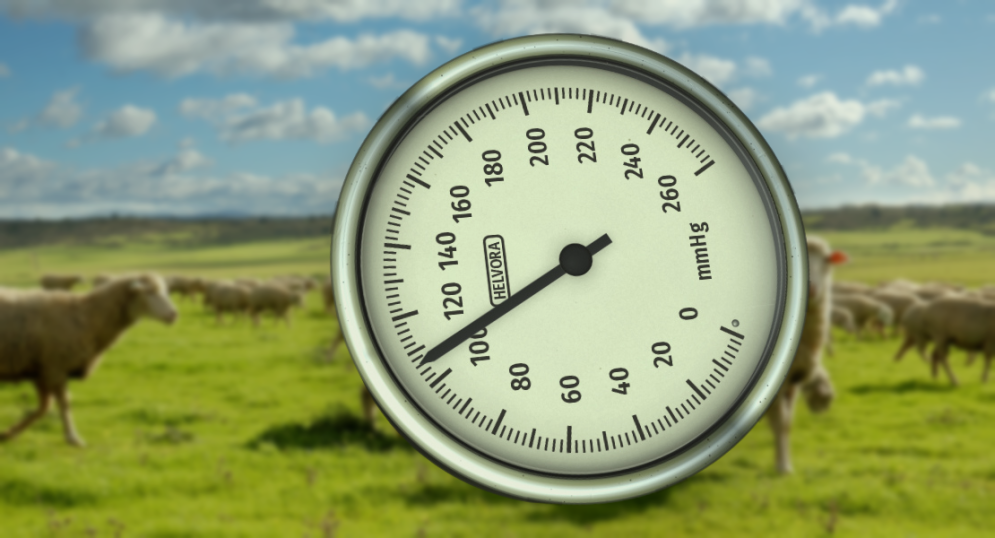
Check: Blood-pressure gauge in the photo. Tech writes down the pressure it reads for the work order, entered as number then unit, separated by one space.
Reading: 106 mmHg
